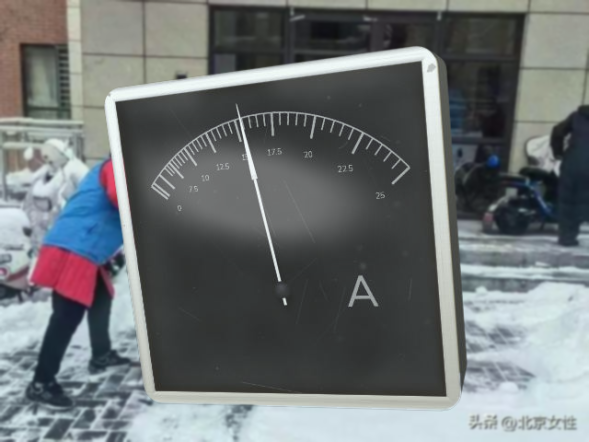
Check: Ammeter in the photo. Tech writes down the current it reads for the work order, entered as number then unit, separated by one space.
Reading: 15.5 A
